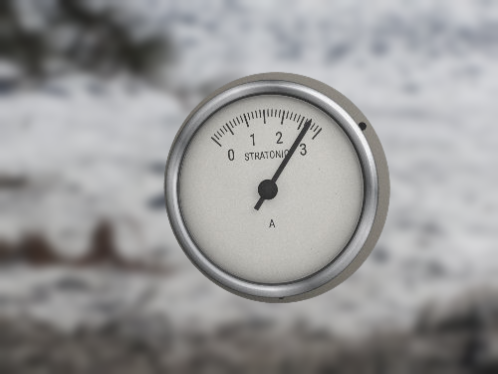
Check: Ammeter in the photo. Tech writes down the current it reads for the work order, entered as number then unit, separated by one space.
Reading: 2.7 A
